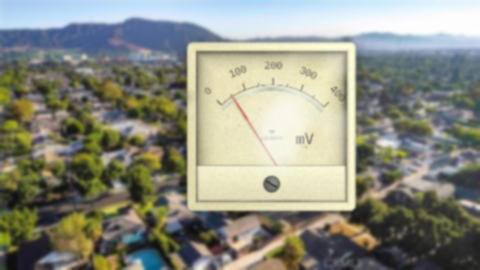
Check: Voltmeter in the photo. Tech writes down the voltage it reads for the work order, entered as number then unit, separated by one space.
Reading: 50 mV
